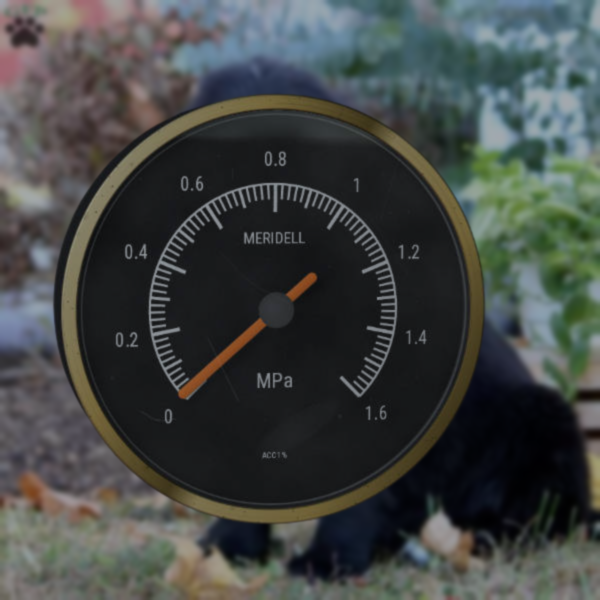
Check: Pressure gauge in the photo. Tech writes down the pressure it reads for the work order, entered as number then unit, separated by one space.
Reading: 0.02 MPa
